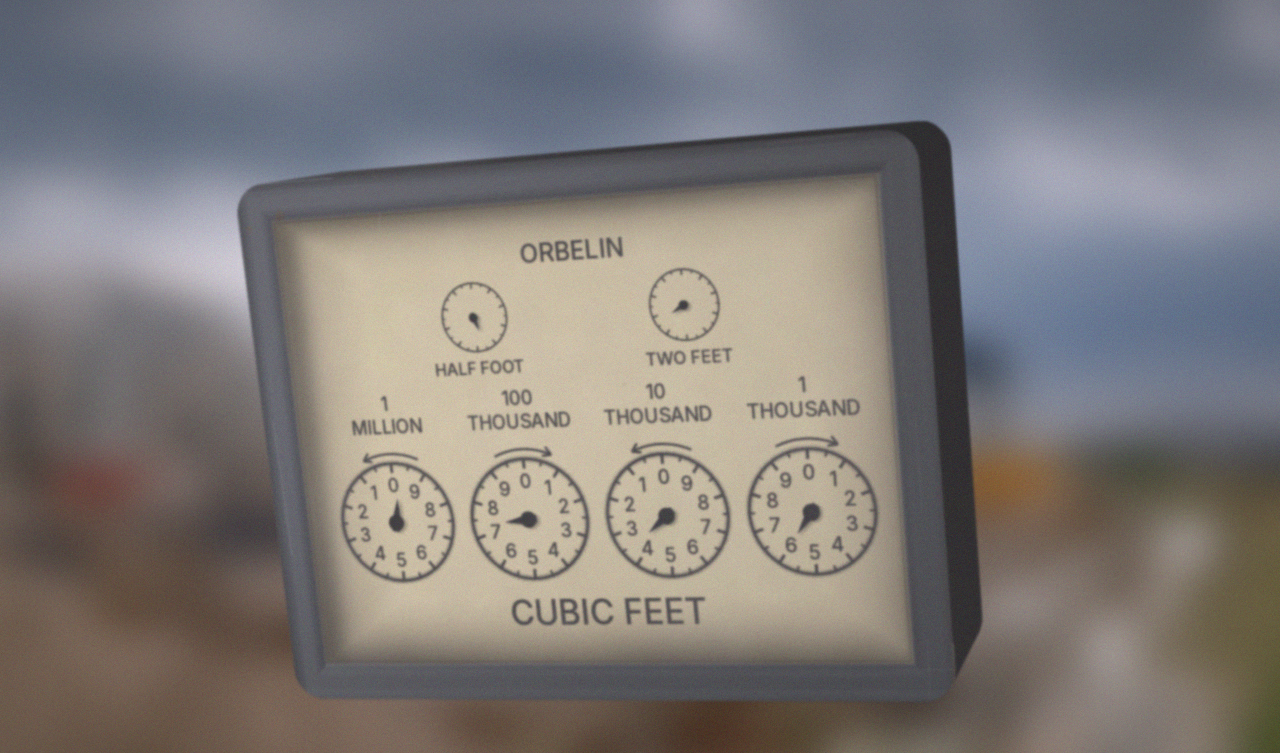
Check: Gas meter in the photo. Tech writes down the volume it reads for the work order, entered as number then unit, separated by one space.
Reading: 973600 ft³
